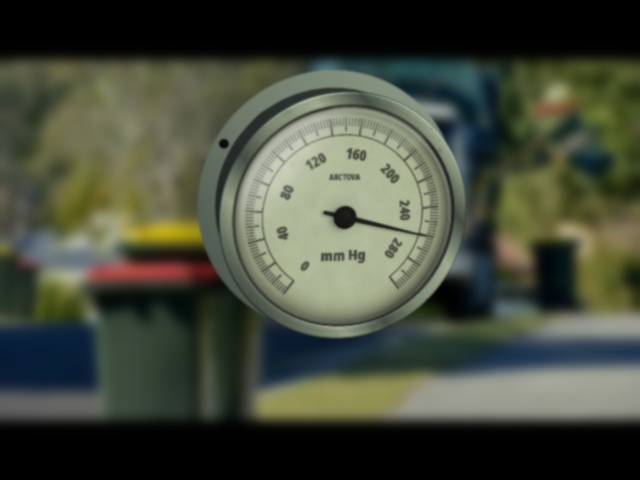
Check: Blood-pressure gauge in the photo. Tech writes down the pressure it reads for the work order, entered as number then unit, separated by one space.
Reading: 260 mmHg
